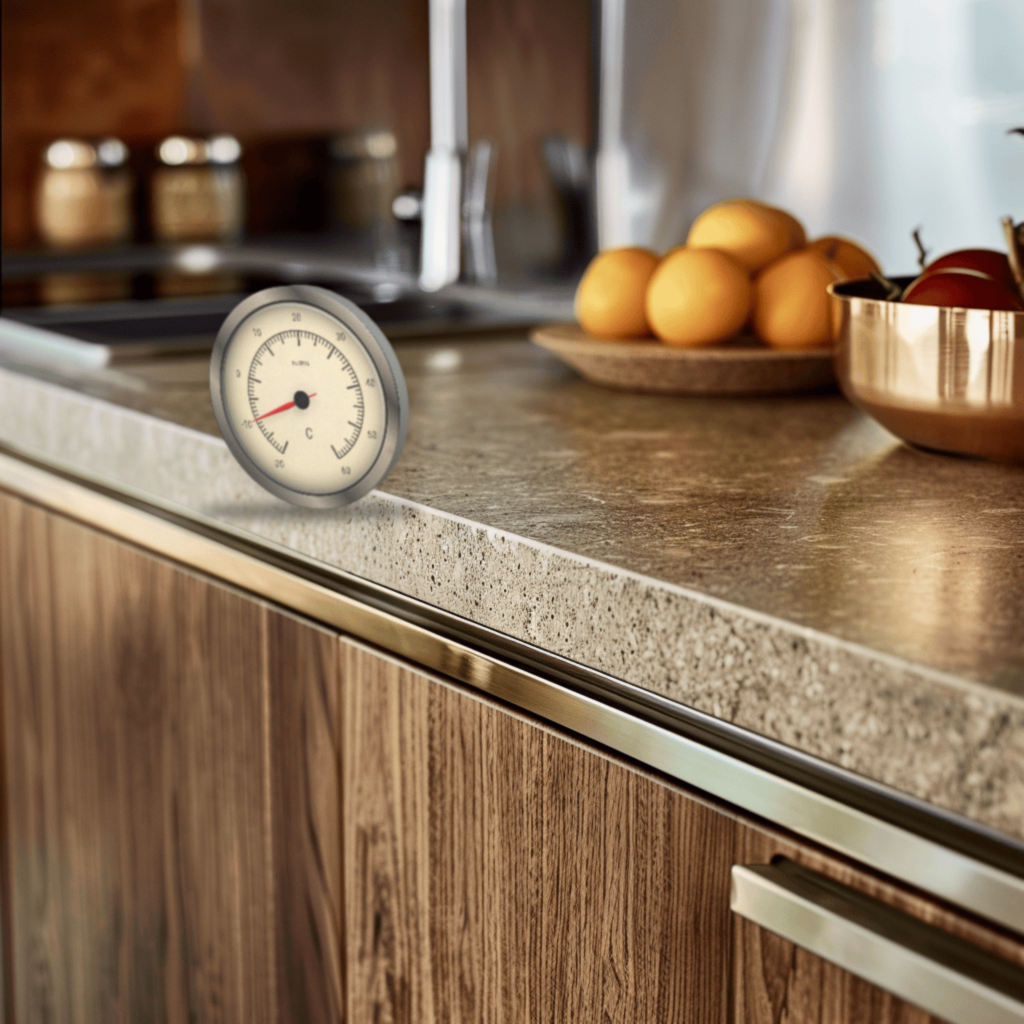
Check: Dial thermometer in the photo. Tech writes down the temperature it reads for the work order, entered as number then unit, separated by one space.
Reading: -10 °C
